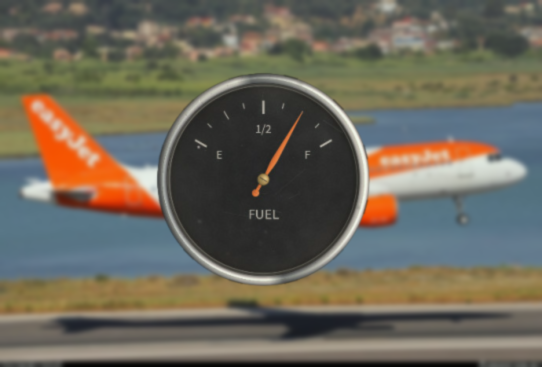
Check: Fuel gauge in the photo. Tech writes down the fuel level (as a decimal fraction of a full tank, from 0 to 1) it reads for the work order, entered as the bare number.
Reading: 0.75
